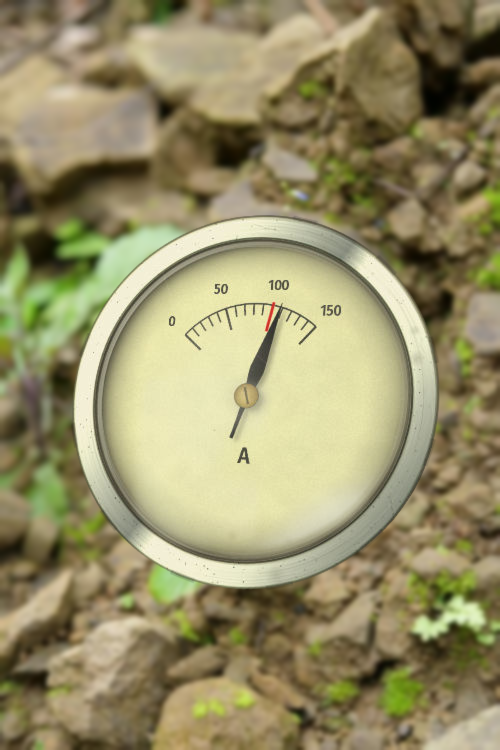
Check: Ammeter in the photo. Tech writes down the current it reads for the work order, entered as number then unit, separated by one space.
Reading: 110 A
